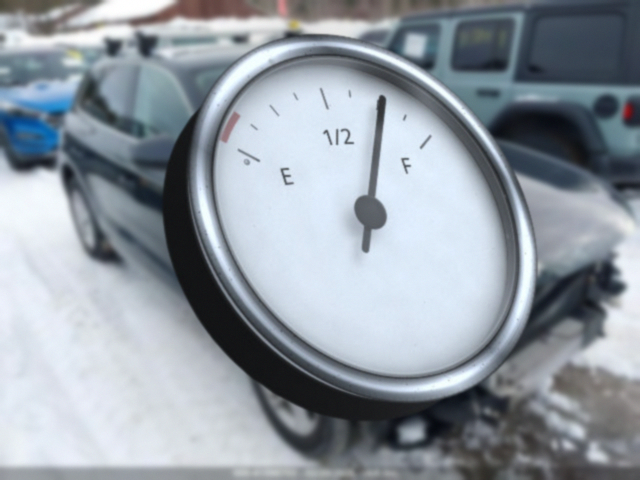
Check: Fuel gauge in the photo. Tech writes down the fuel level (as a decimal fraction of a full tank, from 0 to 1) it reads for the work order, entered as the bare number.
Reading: 0.75
